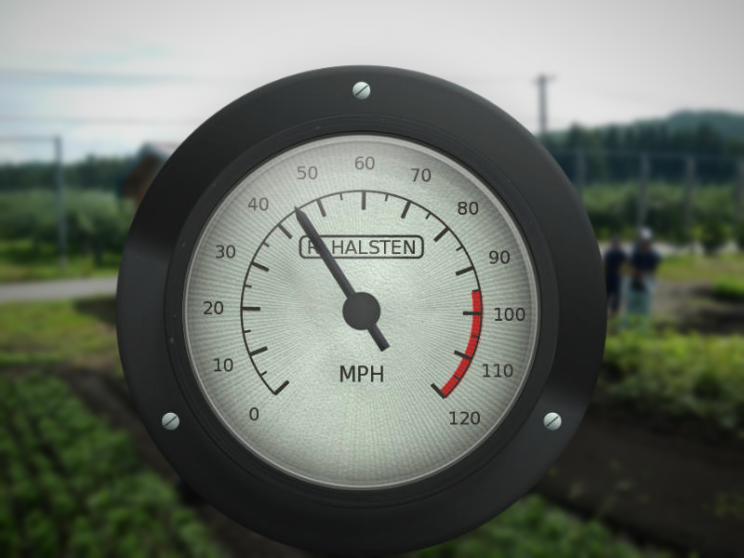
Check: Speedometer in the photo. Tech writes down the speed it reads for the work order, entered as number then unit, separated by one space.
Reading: 45 mph
